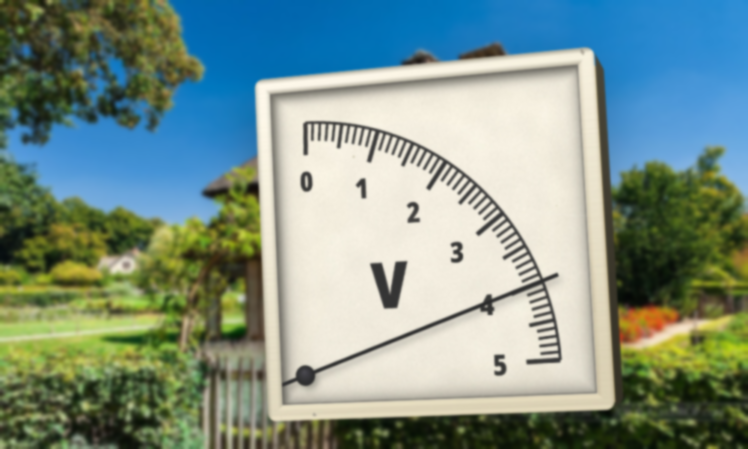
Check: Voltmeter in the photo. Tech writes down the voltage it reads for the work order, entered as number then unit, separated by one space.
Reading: 4 V
